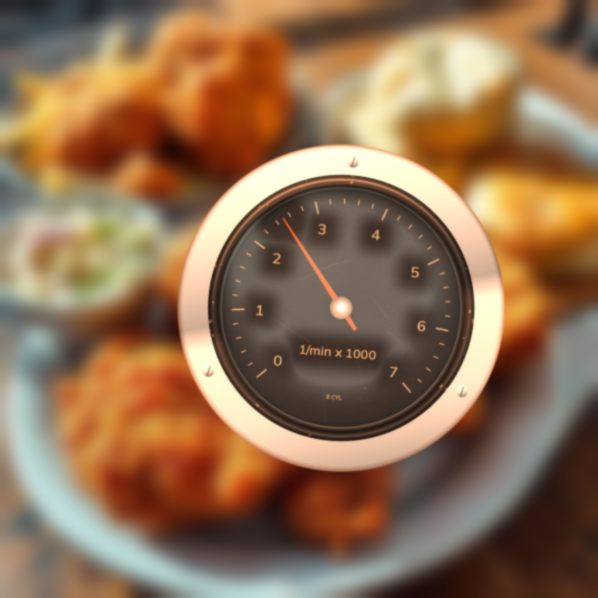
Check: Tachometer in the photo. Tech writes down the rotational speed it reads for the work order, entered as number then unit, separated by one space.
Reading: 2500 rpm
